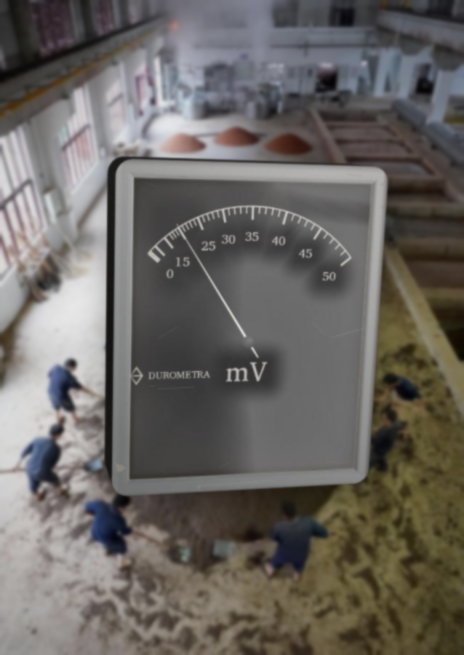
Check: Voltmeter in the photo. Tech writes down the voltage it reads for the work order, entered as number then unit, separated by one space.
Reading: 20 mV
